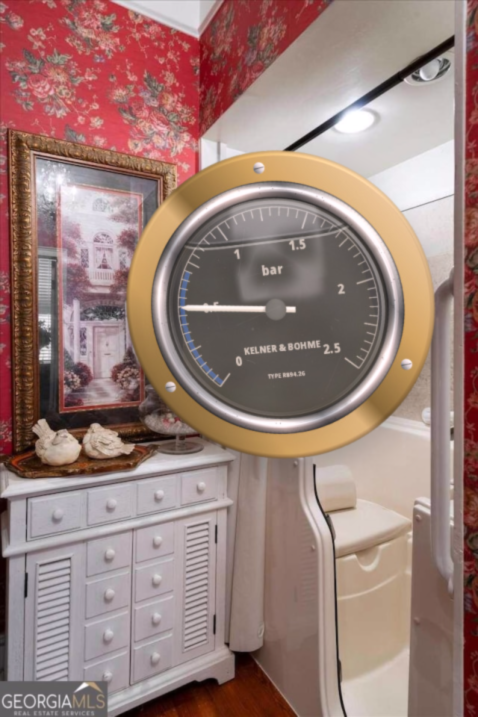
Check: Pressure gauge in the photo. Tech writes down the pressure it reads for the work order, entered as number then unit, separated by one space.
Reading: 0.5 bar
